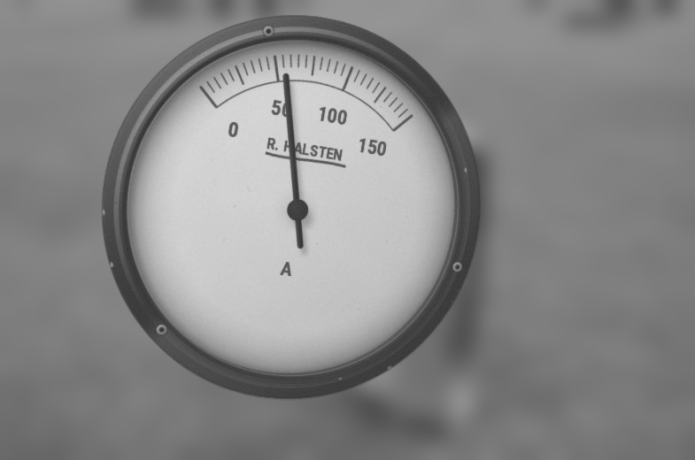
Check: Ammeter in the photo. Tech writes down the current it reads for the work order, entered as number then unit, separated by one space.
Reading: 55 A
